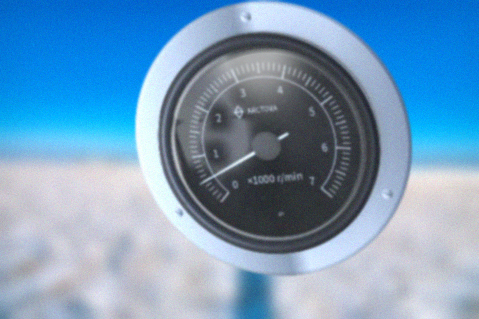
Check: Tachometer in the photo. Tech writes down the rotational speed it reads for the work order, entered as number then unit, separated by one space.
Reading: 500 rpm
